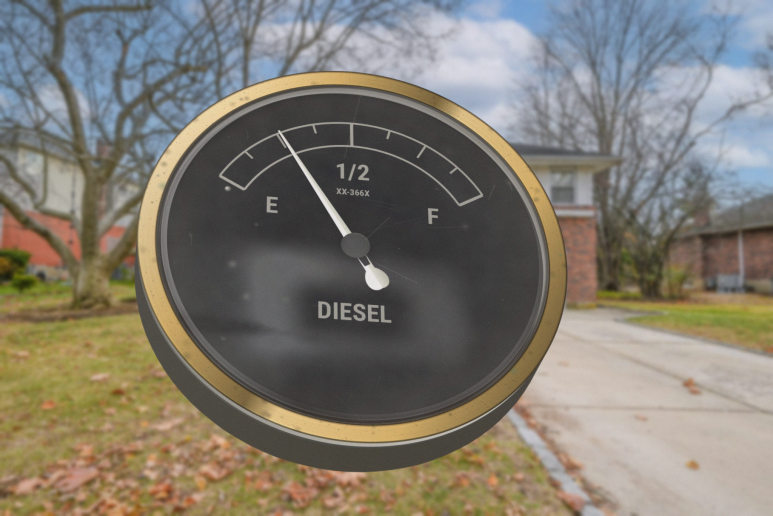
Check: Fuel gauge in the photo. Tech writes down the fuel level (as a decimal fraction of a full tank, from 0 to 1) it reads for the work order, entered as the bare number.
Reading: 0.25
